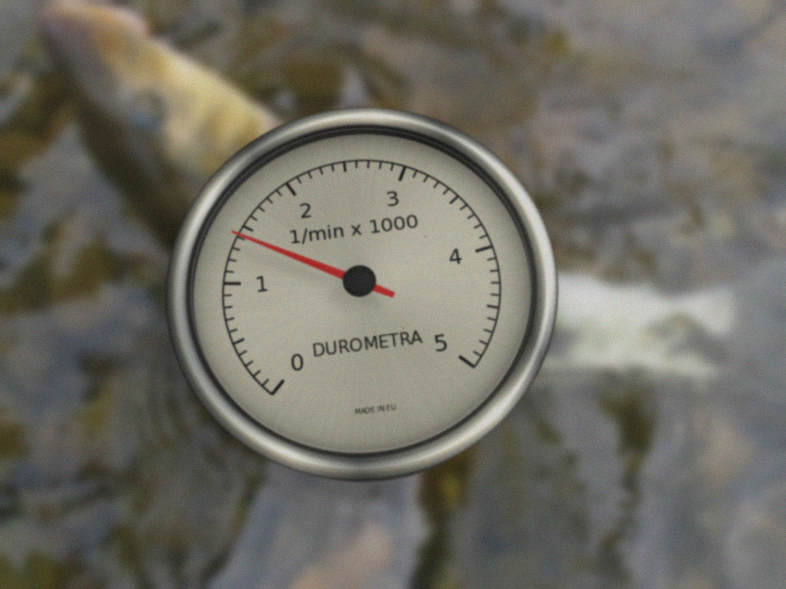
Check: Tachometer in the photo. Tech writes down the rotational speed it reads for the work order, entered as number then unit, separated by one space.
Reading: 1400 rpm
